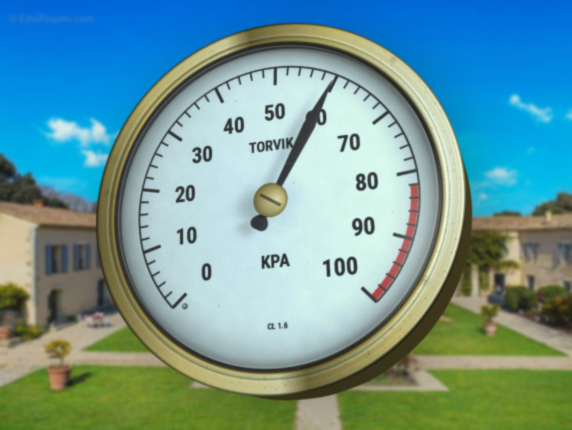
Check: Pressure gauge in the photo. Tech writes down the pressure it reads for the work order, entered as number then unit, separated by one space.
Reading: 60 kPa
